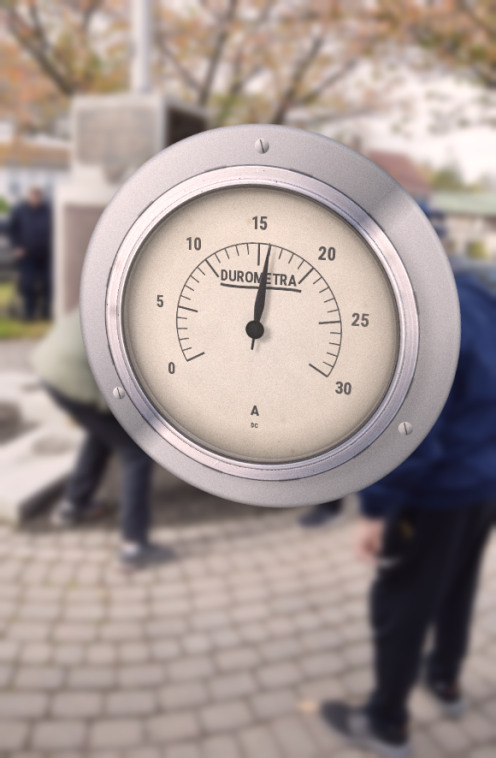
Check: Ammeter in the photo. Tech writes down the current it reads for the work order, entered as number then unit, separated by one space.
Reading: 16 A
